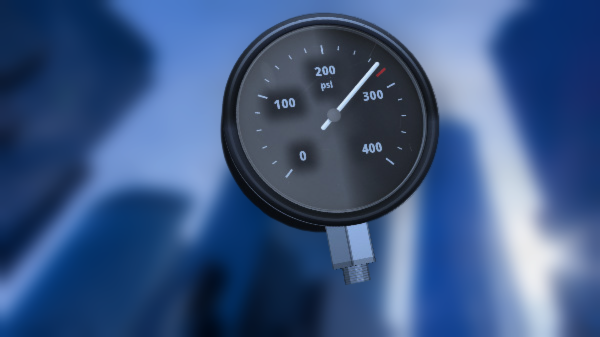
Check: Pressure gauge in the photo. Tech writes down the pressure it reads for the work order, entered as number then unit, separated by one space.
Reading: 270 psi
